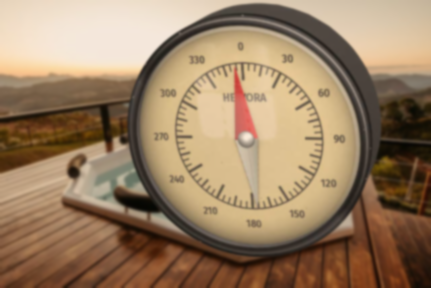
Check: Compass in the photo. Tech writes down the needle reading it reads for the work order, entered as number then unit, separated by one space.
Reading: 355 °
